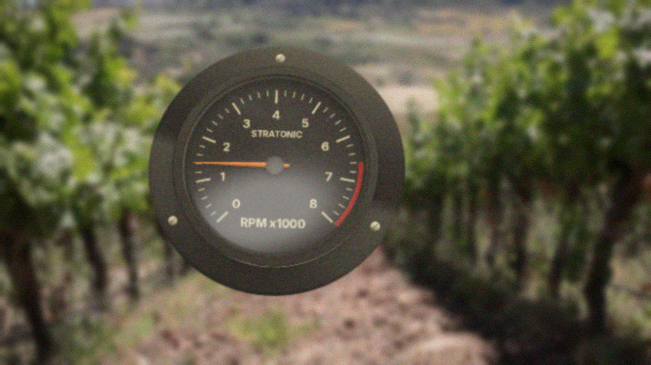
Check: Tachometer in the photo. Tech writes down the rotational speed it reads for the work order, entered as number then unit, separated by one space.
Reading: 1400 rpm
